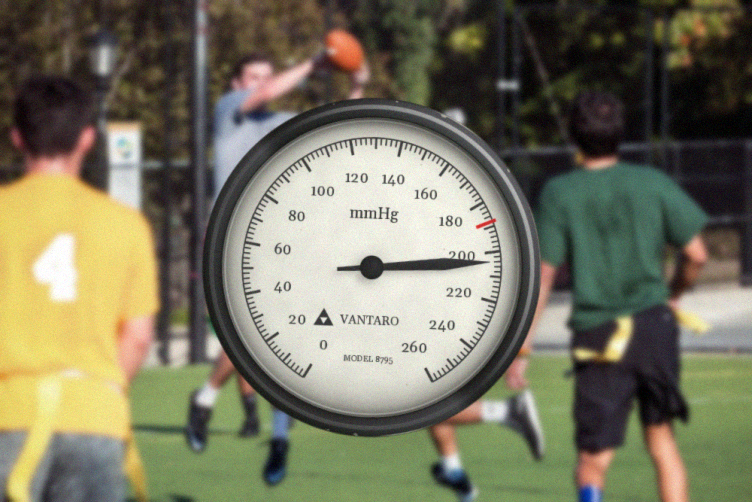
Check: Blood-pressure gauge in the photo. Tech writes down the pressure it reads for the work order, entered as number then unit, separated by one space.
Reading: 204 mmHg
